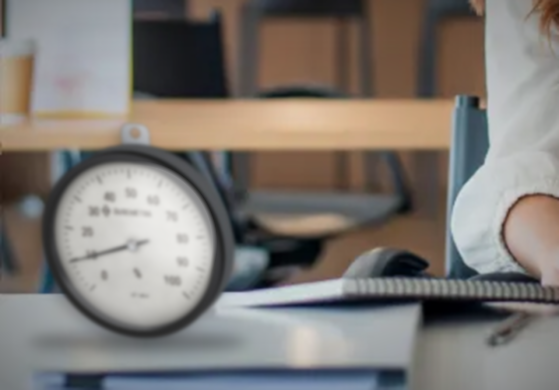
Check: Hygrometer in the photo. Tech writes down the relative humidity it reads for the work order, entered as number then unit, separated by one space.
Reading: 10 %
